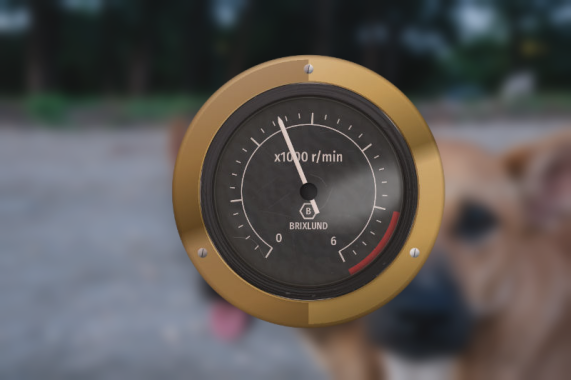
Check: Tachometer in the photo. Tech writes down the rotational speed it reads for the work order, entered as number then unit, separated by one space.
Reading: 2500 rpm
